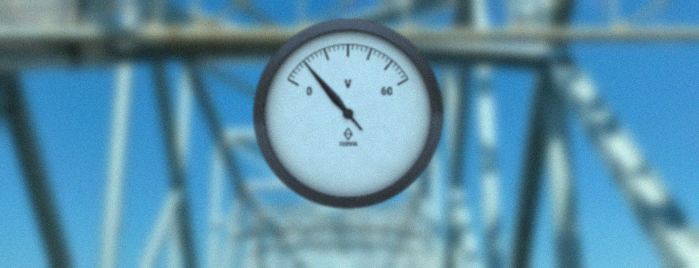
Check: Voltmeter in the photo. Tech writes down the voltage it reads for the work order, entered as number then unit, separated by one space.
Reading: 10 V
